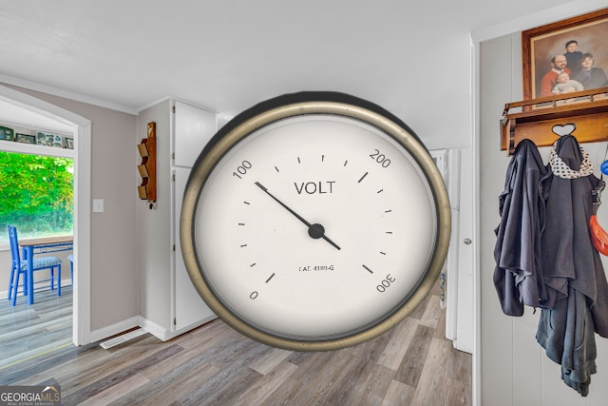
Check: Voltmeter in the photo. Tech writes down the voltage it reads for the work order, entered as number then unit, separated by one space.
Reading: 100 V
